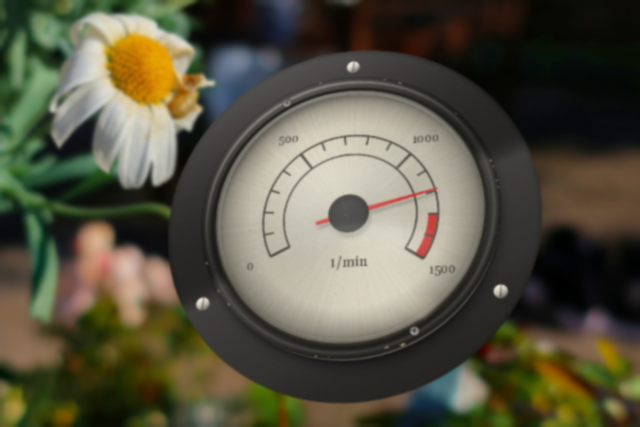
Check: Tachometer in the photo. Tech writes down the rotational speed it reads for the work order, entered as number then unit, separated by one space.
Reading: 1200 rpm
